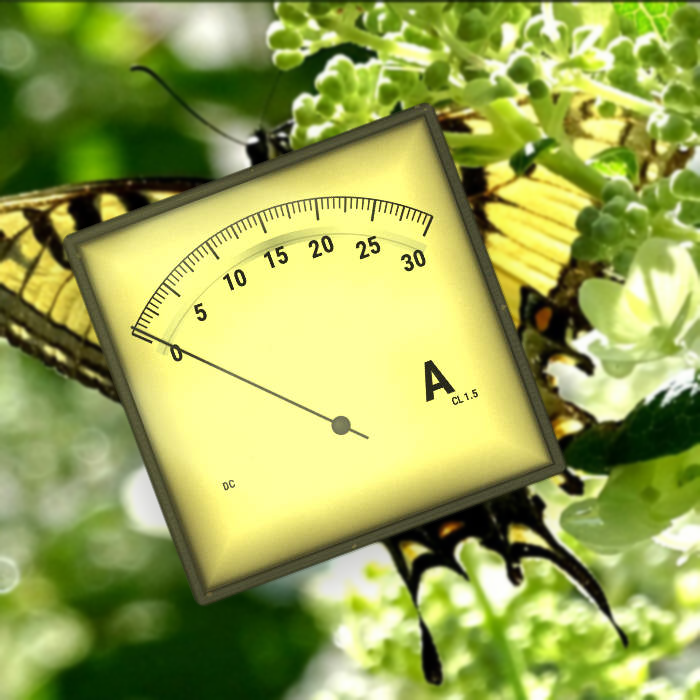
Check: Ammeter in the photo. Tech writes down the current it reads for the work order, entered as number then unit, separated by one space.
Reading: 0.5 A
